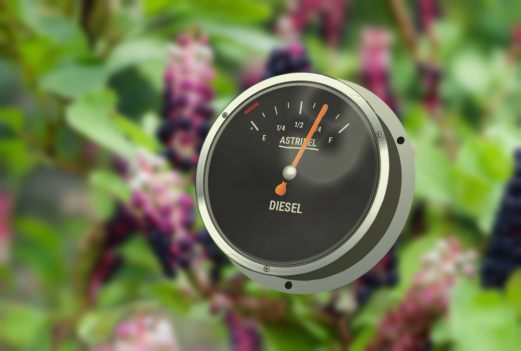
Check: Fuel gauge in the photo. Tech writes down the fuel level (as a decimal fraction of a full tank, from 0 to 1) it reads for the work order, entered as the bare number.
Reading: 0.75
